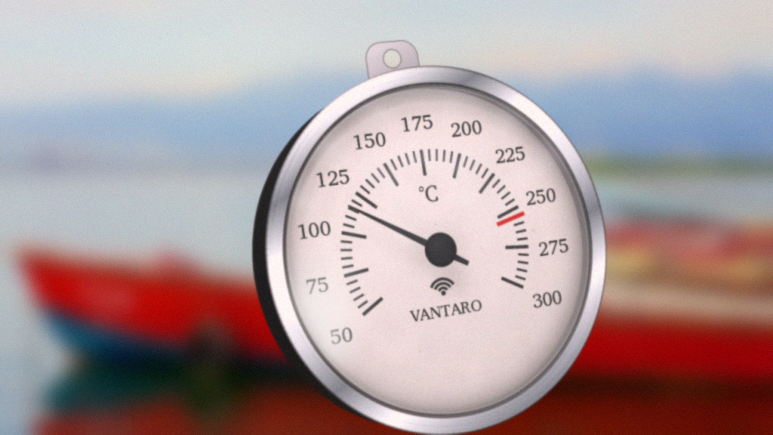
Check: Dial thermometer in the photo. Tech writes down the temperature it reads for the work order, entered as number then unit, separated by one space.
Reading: 115 °C
